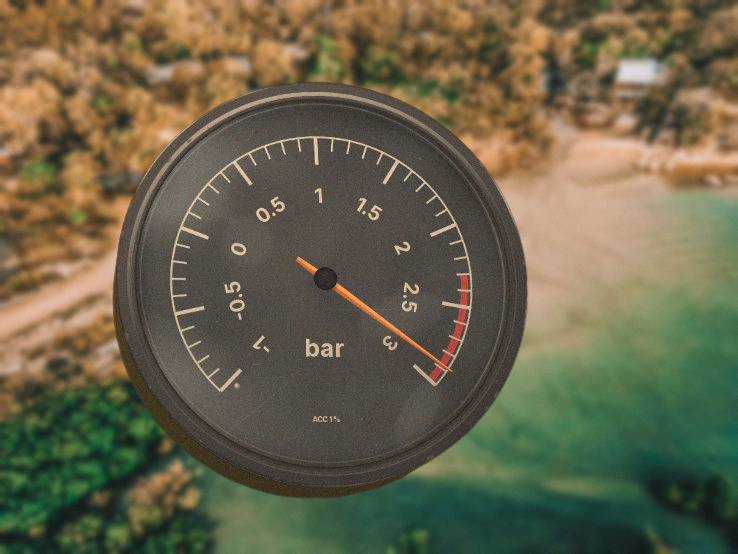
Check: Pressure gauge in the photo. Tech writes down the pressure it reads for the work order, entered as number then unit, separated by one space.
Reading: 2.9 bar
